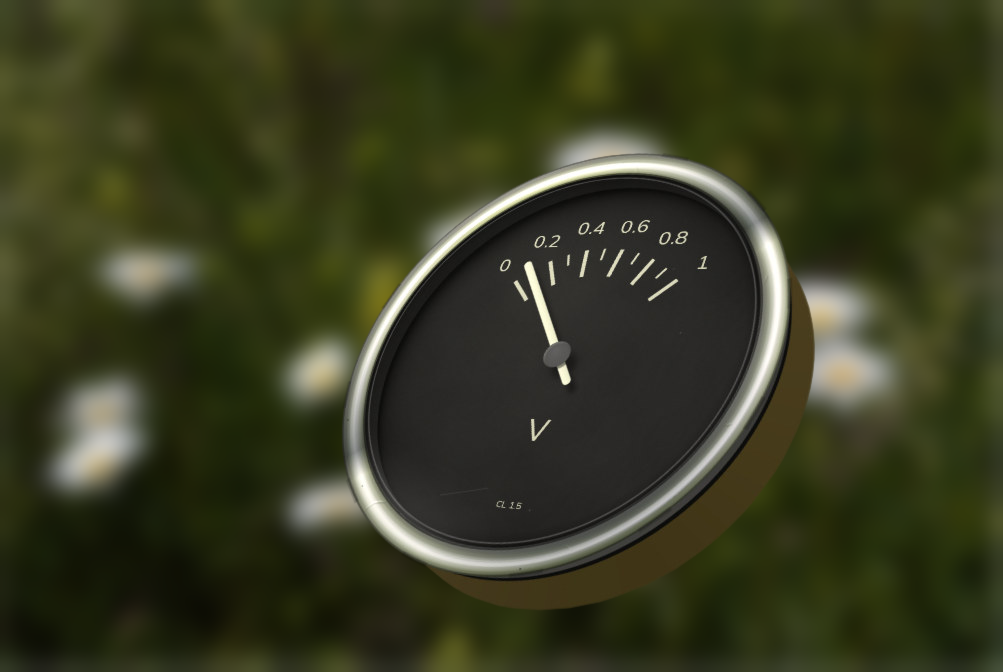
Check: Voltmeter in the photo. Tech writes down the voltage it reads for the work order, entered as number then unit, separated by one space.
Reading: 0.1 V
